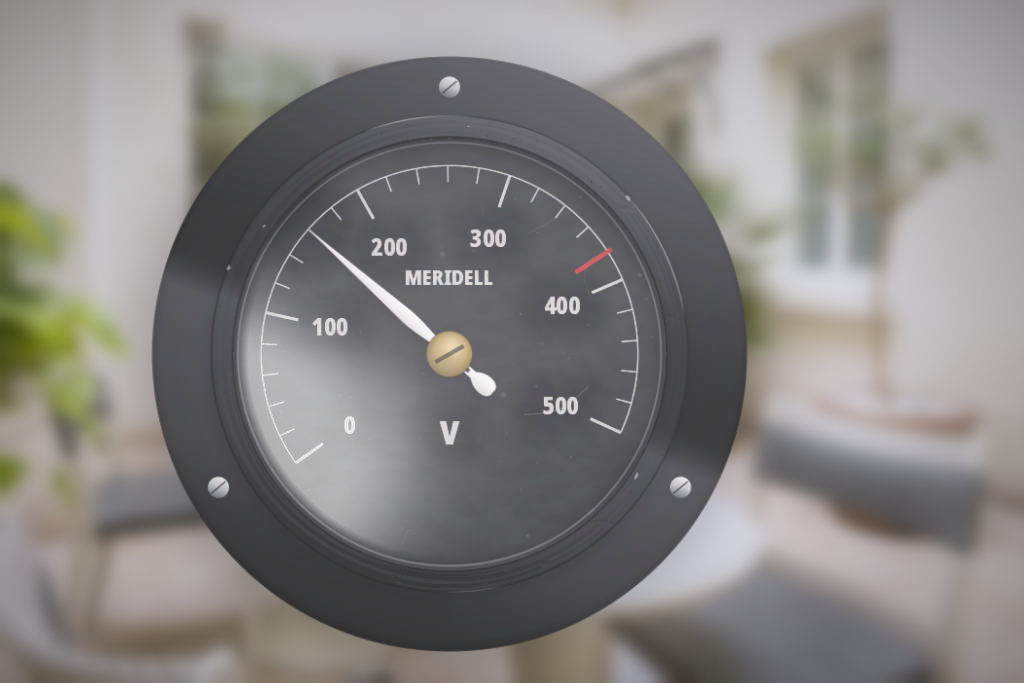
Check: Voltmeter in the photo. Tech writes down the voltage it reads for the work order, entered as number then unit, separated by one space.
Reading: 160 V
